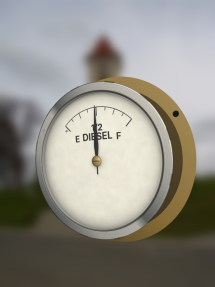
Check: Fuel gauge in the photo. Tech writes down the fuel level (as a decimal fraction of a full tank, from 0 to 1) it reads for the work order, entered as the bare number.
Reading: 0.5
